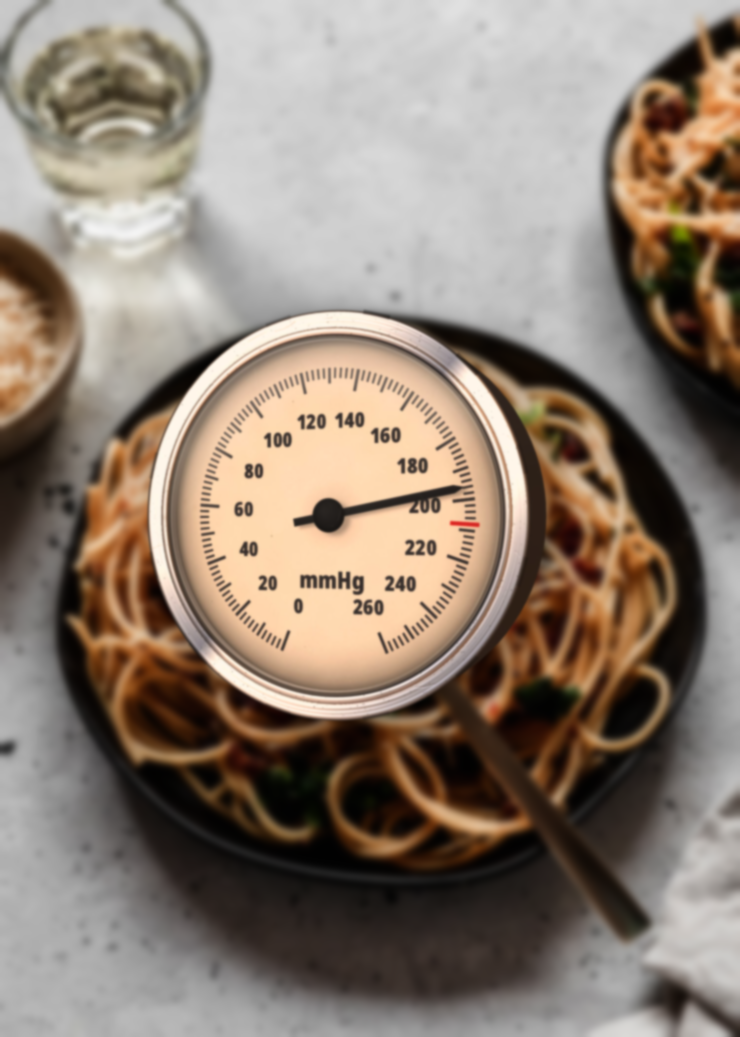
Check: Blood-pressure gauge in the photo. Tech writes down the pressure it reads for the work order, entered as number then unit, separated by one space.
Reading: 196 mmHg
